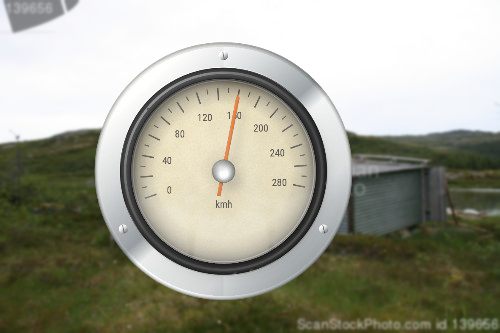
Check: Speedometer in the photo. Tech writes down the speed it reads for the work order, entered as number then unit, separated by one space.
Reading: 160 km/h
